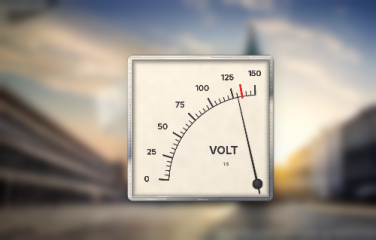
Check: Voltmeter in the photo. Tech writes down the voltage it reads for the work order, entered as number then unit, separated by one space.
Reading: 130 V
